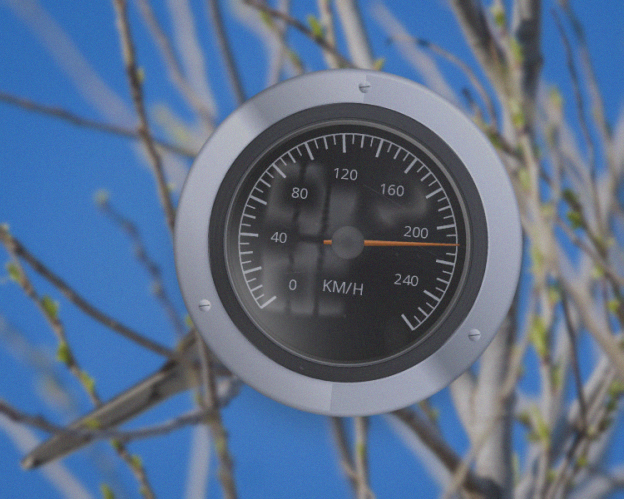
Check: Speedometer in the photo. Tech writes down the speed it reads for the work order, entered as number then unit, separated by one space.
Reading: 210 km/h
